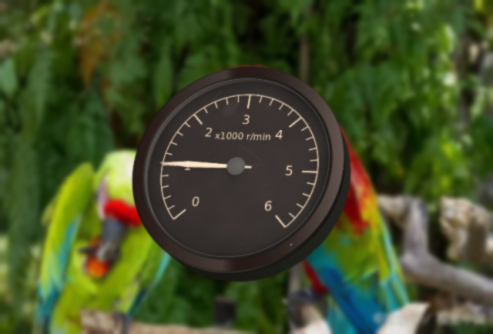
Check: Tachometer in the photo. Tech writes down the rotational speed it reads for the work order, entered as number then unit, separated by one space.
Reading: 1000 rpm
